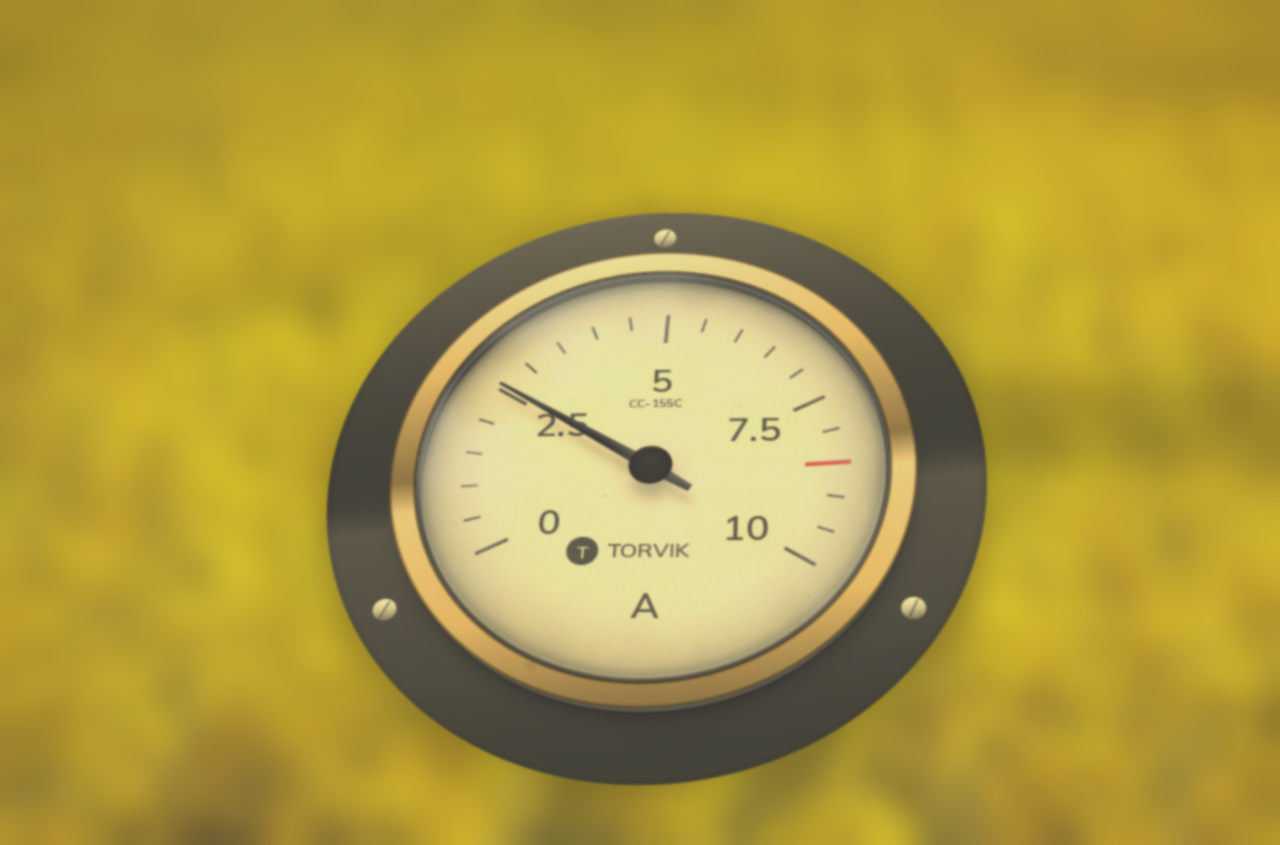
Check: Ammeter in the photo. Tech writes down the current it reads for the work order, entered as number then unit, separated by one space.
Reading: 2.5 A
